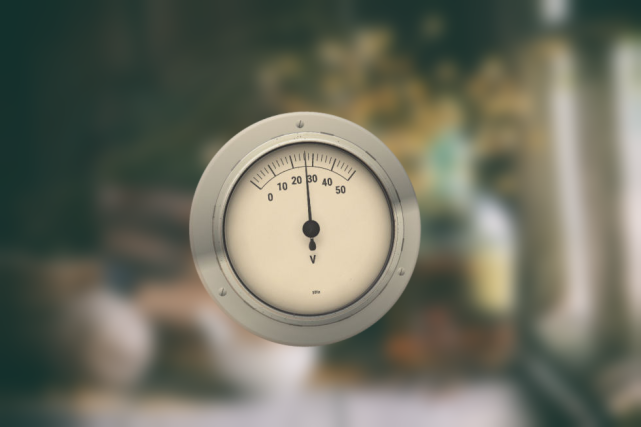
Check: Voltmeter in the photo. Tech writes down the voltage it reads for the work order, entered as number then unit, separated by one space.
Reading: 26 V
